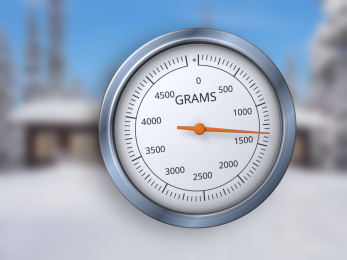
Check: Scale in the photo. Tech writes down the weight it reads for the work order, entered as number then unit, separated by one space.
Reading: 1350 g
